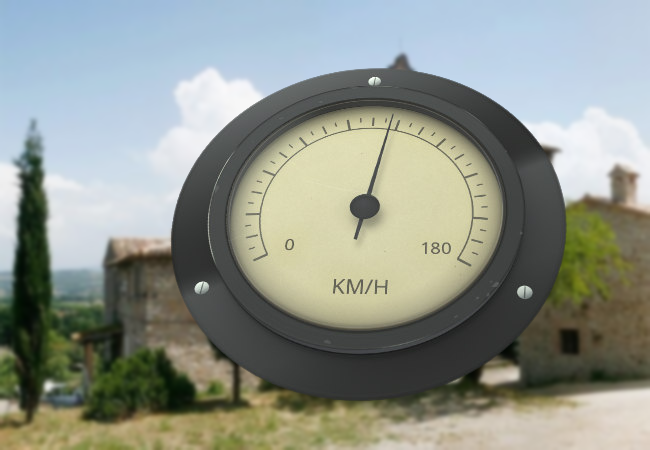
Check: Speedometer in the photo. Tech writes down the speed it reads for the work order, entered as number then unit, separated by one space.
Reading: 97.5 km/h
